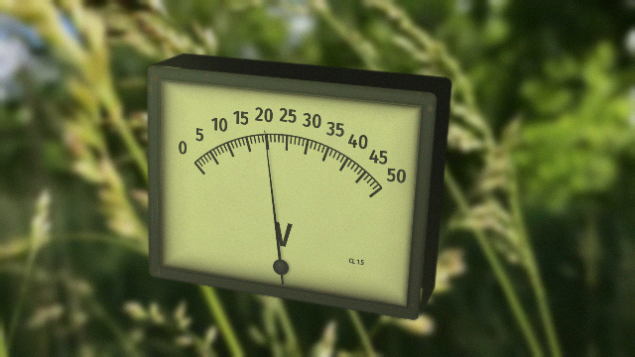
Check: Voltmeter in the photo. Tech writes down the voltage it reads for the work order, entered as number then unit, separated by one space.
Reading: 20 V
